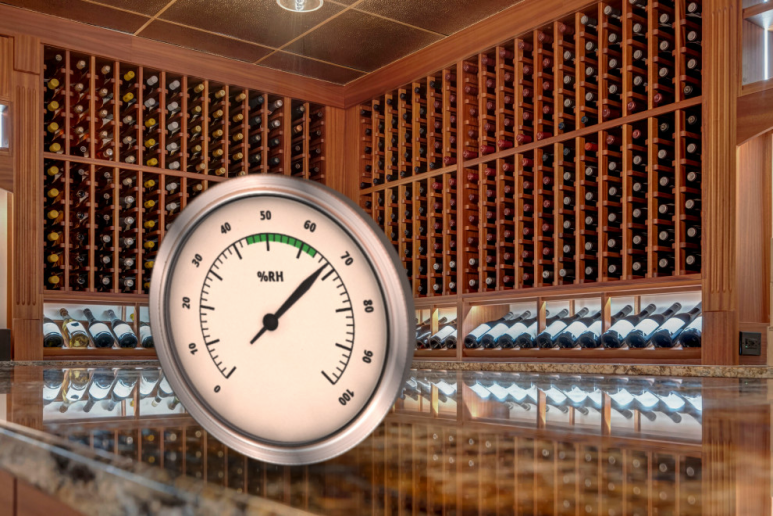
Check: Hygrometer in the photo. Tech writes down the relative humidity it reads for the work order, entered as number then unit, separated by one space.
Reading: 68 %
